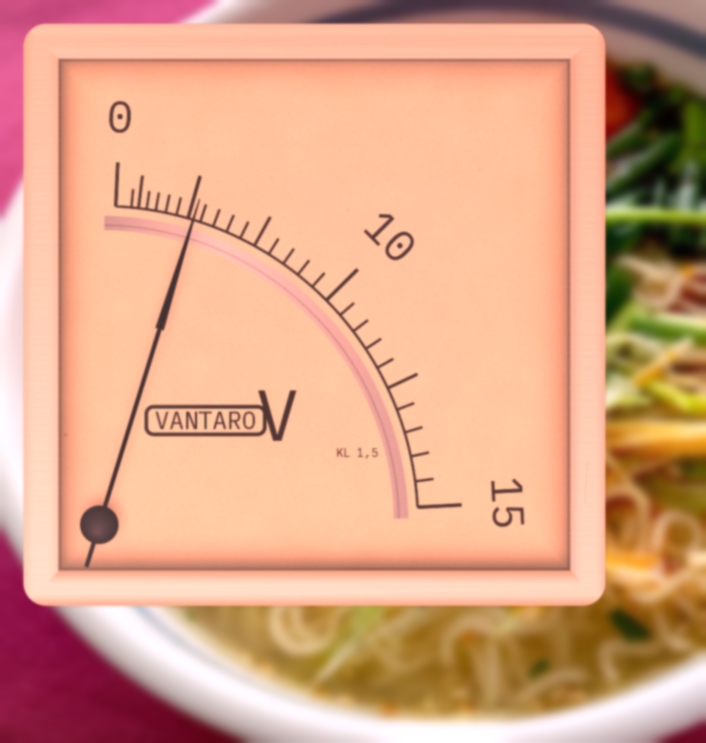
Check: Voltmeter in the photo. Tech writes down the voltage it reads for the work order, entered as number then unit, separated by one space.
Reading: 5.25 V
